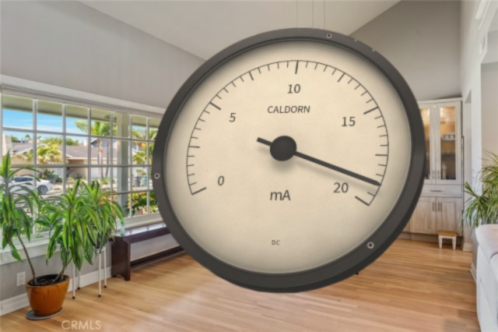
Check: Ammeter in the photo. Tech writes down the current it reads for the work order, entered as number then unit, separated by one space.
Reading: 19 mA
